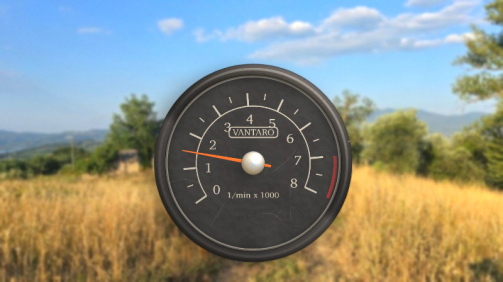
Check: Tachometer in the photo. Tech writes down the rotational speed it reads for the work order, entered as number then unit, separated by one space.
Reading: 1500 rpm
